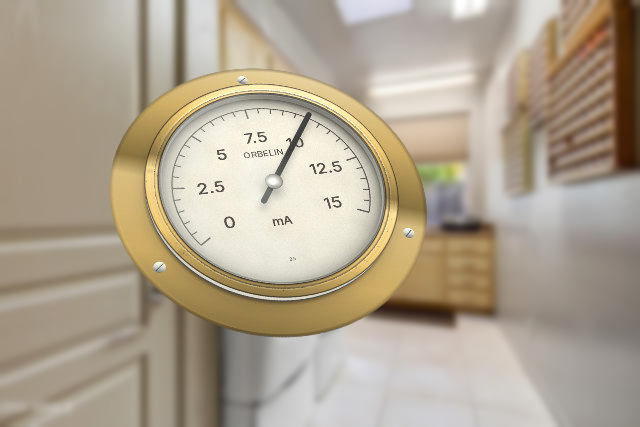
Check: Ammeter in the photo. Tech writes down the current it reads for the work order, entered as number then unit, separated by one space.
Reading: 10 mA
